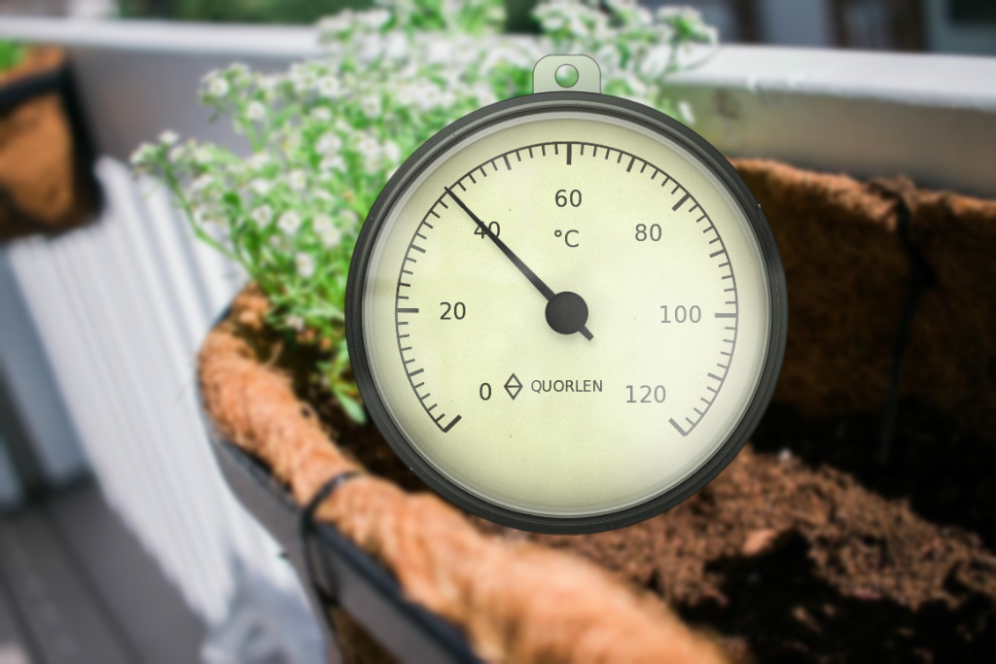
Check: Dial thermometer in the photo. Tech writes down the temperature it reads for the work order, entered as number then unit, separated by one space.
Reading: 40 °C
